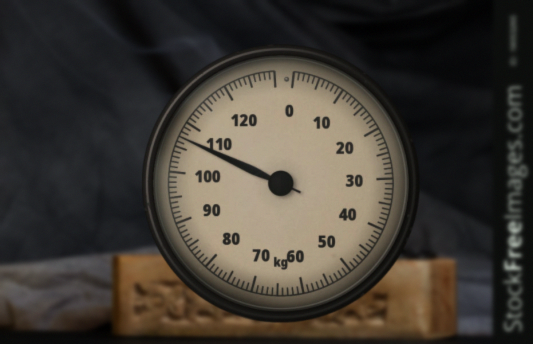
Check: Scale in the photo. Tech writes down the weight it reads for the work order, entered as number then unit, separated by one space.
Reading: 107 kg
